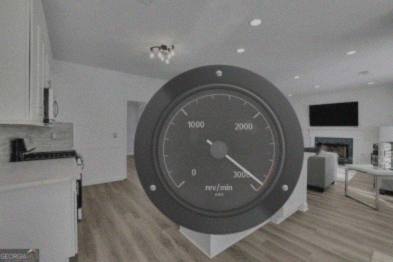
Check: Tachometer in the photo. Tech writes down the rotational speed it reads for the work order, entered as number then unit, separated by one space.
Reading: 2900 rpm
